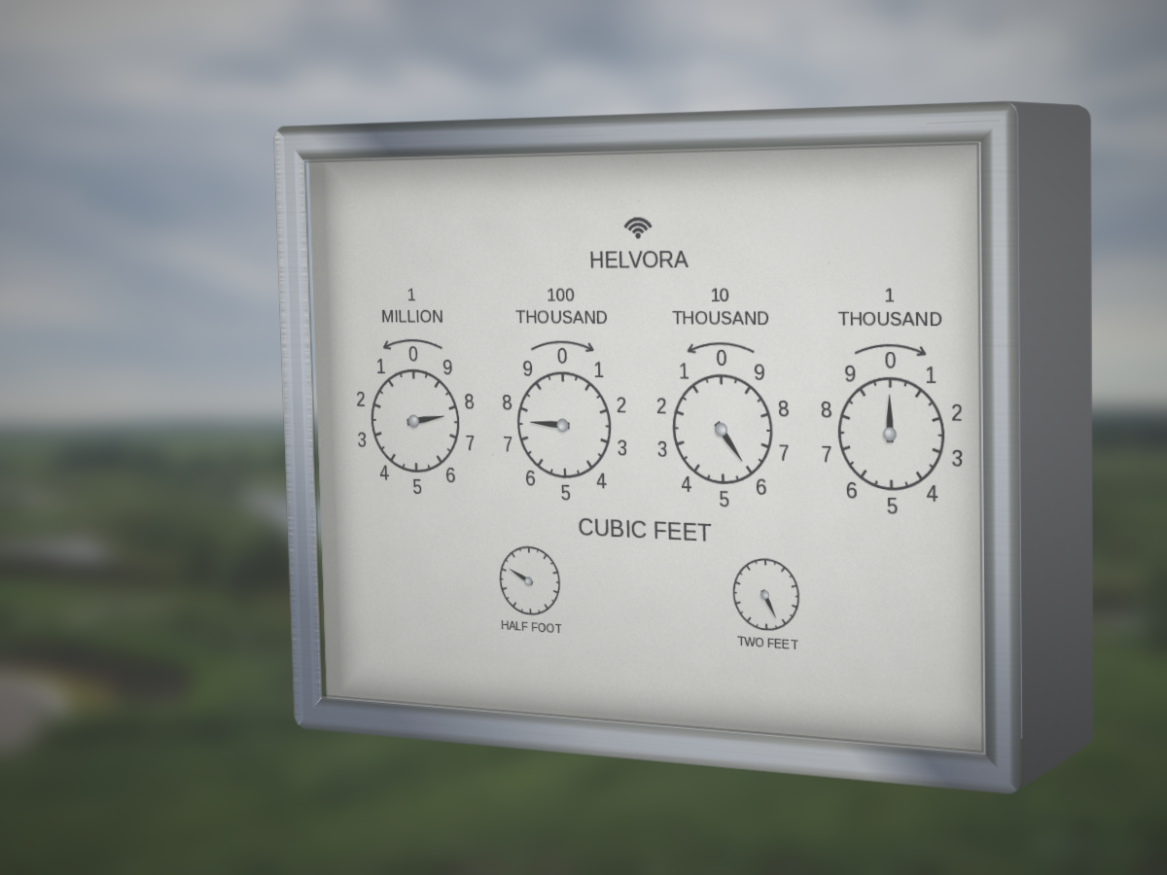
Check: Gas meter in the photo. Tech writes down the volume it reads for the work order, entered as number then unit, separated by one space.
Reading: 776000 ft³
